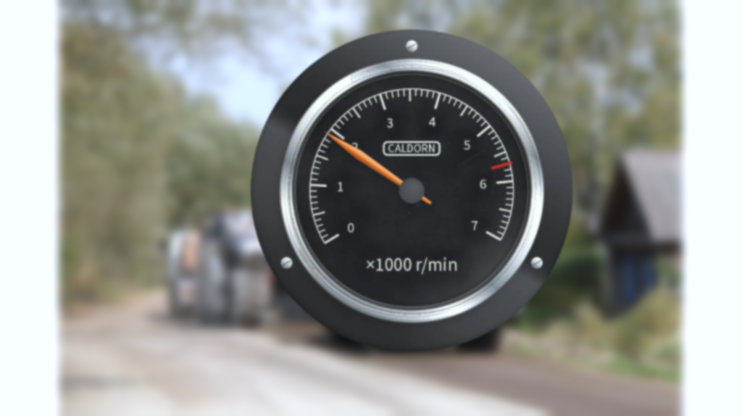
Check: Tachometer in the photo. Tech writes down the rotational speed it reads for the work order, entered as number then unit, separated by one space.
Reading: 1900 rpm
